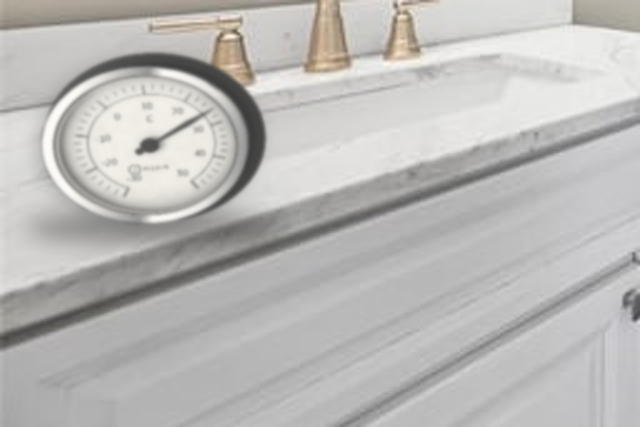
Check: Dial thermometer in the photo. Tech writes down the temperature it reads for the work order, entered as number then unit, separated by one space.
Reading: 26 °C
